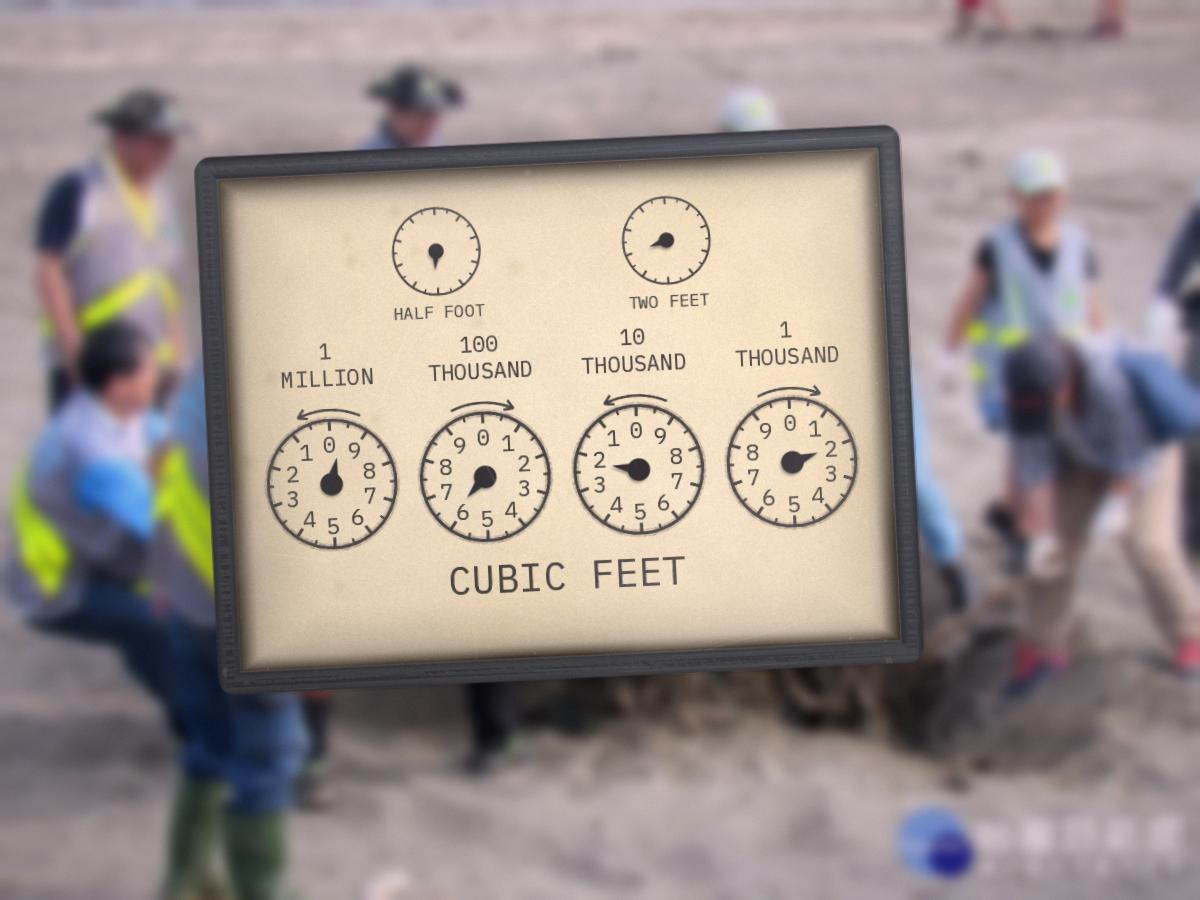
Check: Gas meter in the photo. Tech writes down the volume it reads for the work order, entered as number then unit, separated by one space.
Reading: 962200 ft³
